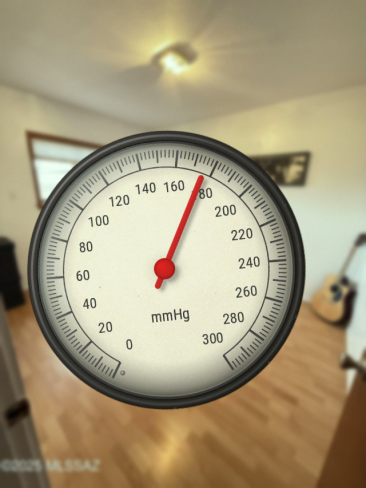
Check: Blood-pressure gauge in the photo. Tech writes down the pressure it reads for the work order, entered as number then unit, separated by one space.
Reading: 176 mmHg
